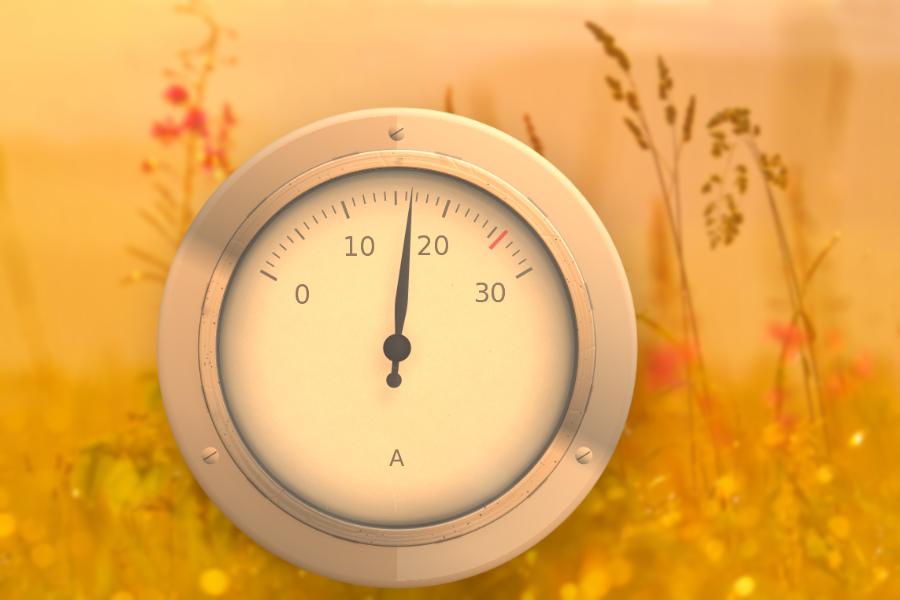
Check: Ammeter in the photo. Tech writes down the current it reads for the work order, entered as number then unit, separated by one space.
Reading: 16.5 A
